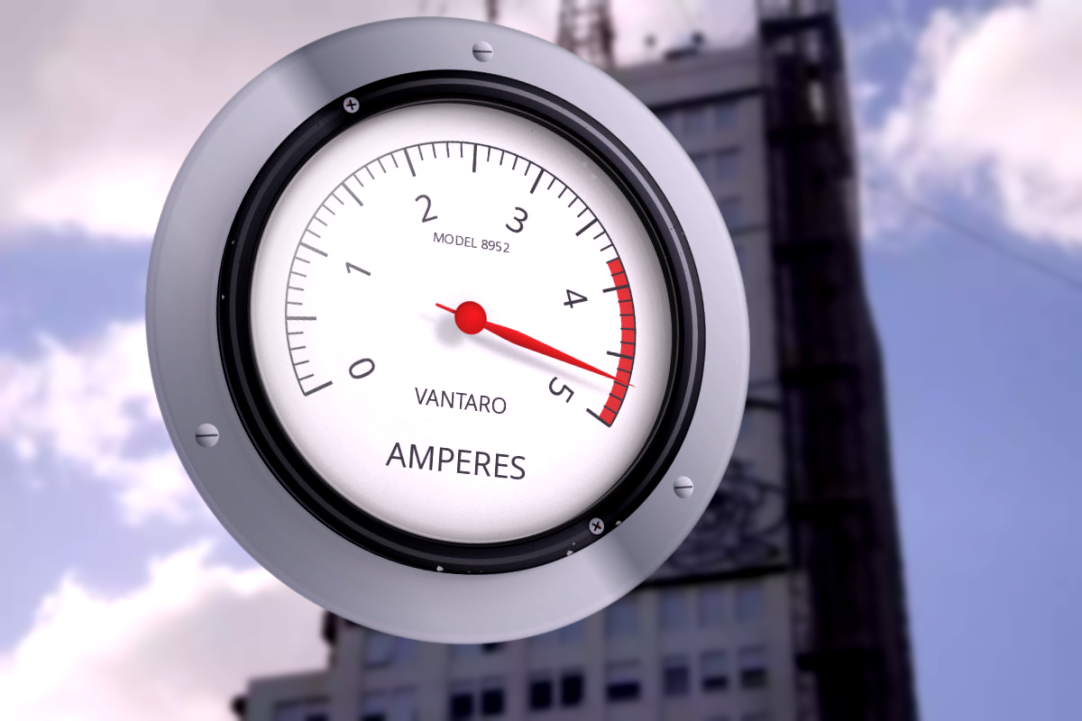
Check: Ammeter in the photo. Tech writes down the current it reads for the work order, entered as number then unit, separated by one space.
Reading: 4.7 A
